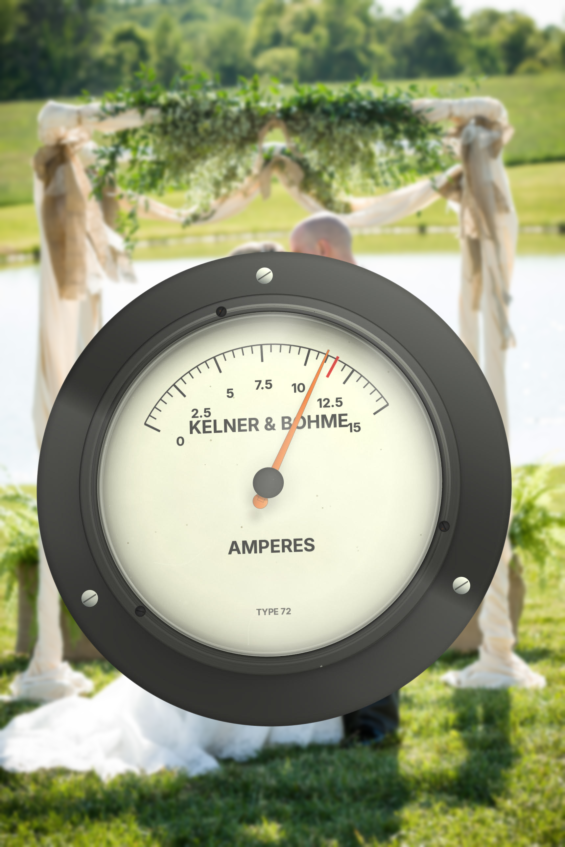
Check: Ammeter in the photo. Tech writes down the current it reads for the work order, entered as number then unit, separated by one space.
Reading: 11 A
